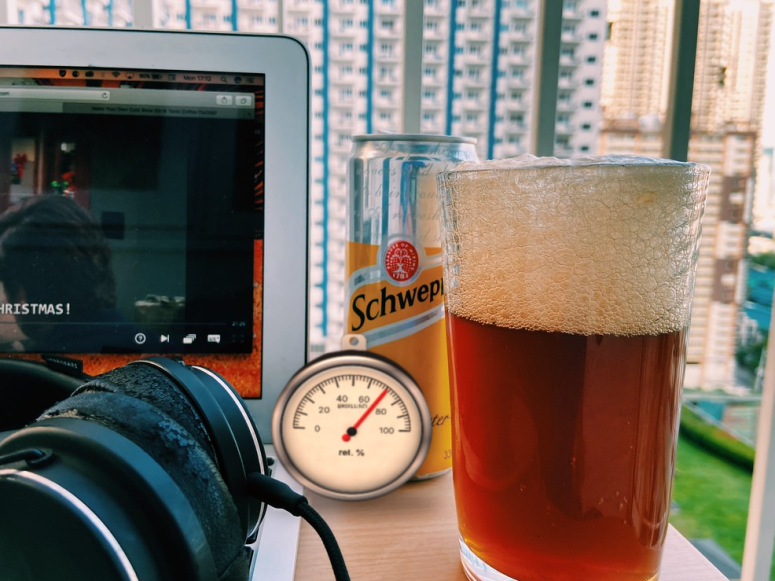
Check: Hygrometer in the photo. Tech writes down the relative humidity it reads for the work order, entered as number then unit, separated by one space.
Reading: 70 %
